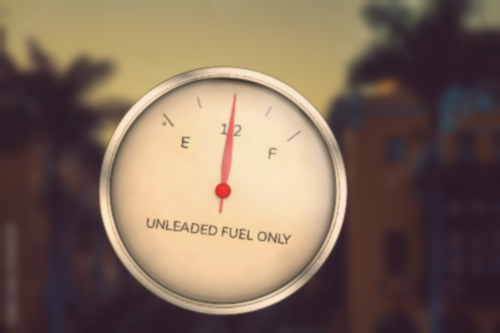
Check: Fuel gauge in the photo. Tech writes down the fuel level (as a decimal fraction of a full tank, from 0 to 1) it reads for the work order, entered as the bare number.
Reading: 0.5
